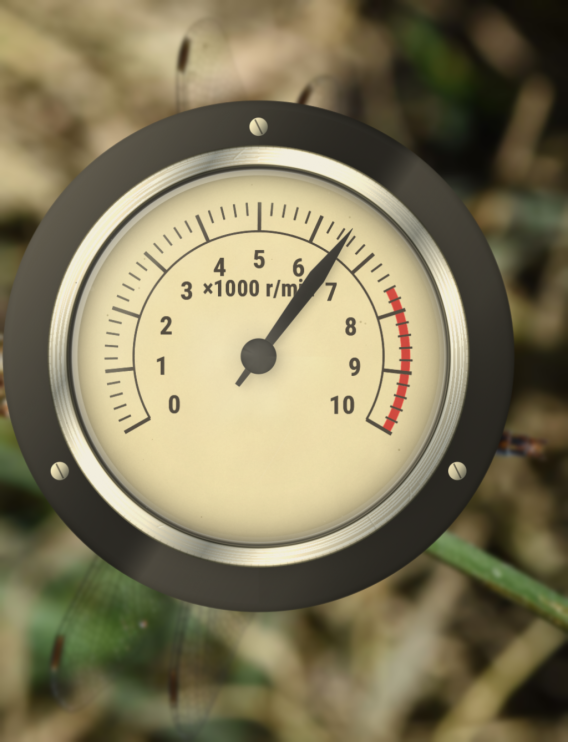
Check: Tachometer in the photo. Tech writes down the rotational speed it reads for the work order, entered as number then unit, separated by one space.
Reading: 6500 rpm
